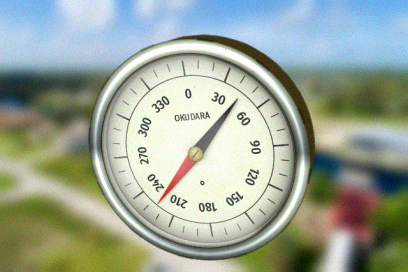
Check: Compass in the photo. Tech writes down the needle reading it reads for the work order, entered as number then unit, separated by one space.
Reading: 225 °
